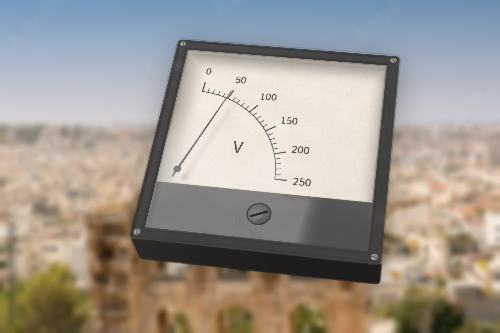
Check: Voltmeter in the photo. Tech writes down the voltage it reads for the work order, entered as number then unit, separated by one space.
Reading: 50 V
